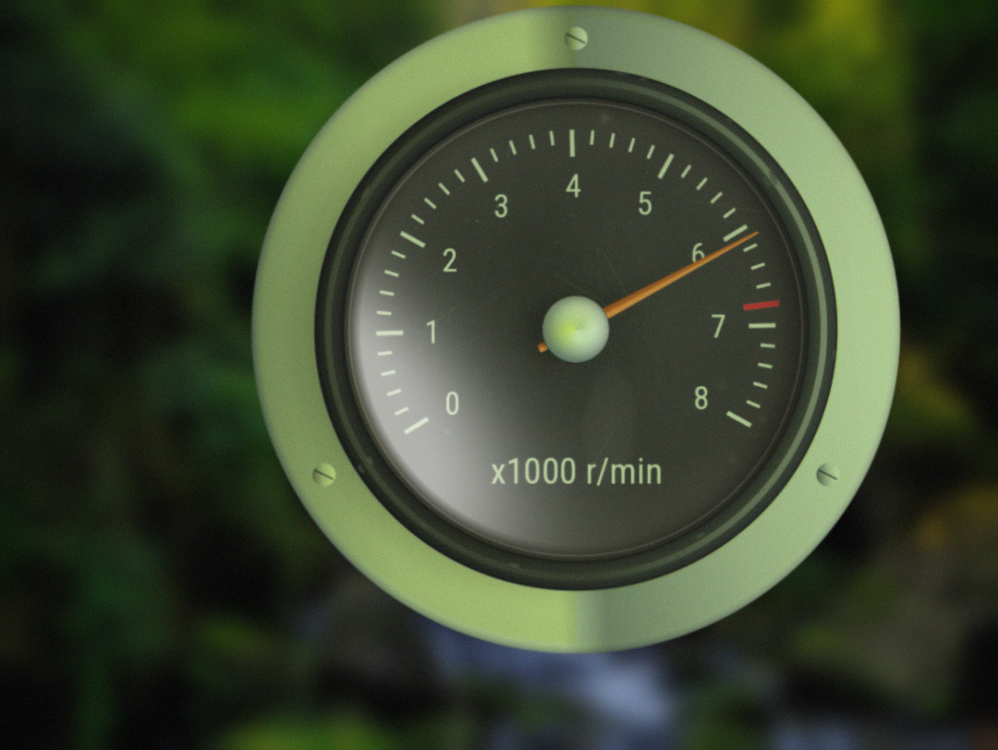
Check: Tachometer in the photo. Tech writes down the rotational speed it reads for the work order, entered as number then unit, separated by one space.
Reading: 6100 rpm
